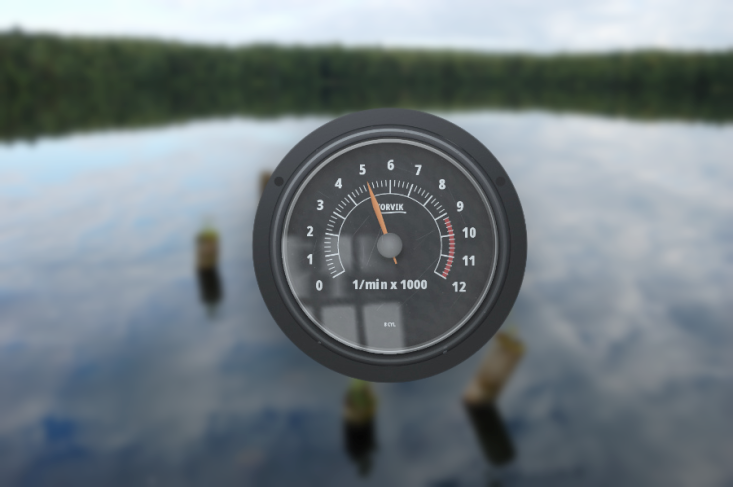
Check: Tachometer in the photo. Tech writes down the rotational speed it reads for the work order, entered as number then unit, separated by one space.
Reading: 5000 rpm
